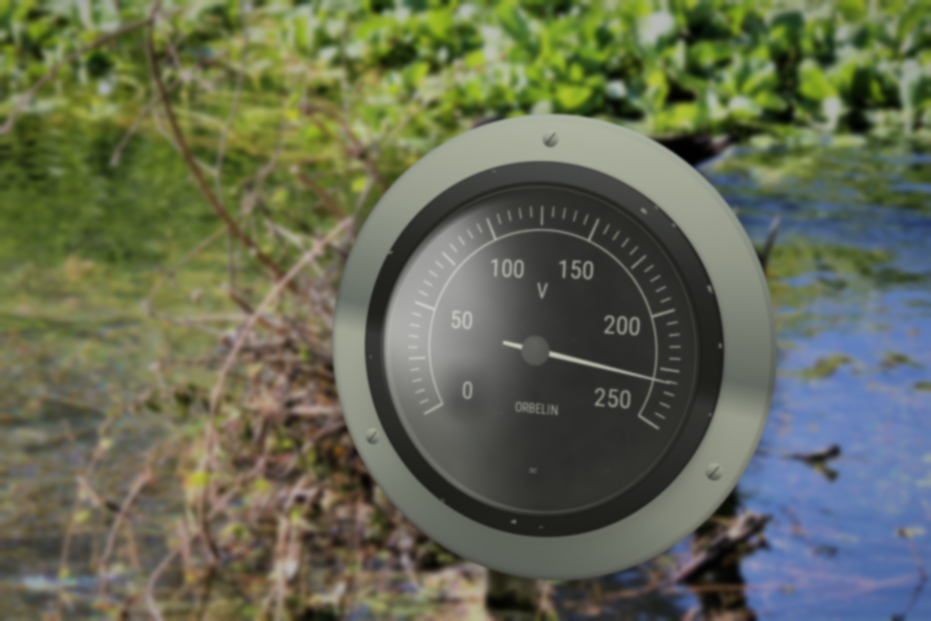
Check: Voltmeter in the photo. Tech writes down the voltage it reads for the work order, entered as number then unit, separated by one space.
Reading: 230 V
